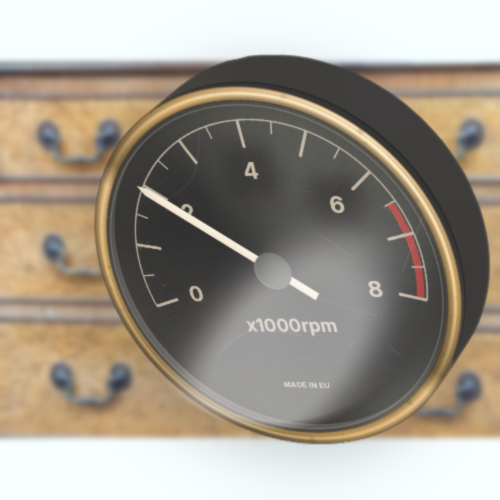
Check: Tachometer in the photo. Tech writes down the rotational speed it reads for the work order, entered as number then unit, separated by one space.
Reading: 2000 rpm
